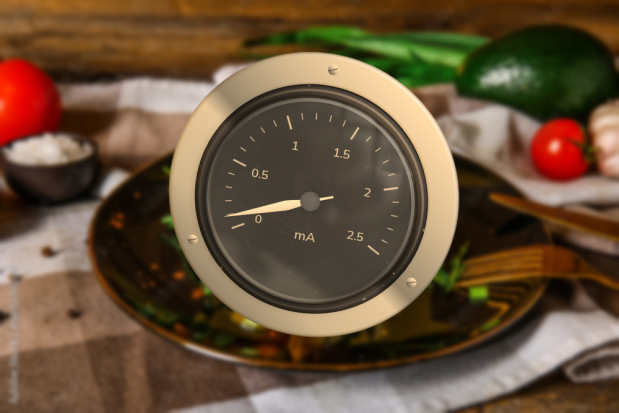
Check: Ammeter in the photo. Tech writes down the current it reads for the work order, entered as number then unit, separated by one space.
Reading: 0.1 mA
